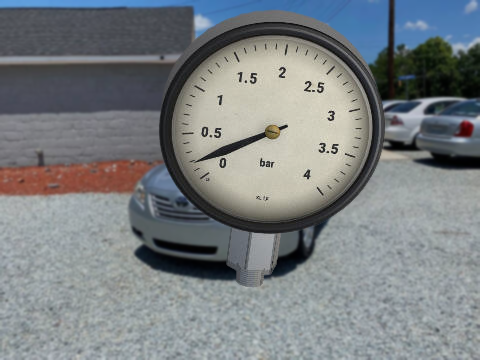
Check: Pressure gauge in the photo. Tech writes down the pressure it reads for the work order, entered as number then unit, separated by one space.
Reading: 0.2 bar
